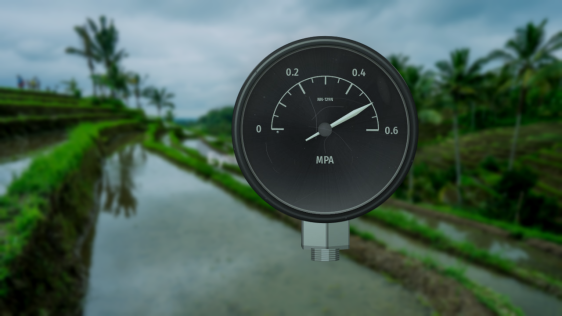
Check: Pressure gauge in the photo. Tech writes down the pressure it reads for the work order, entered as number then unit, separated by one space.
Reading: 0.5 MPa
